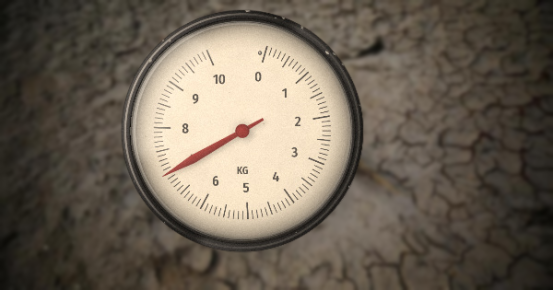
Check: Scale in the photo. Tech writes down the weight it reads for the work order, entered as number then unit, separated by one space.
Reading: 7 kg
